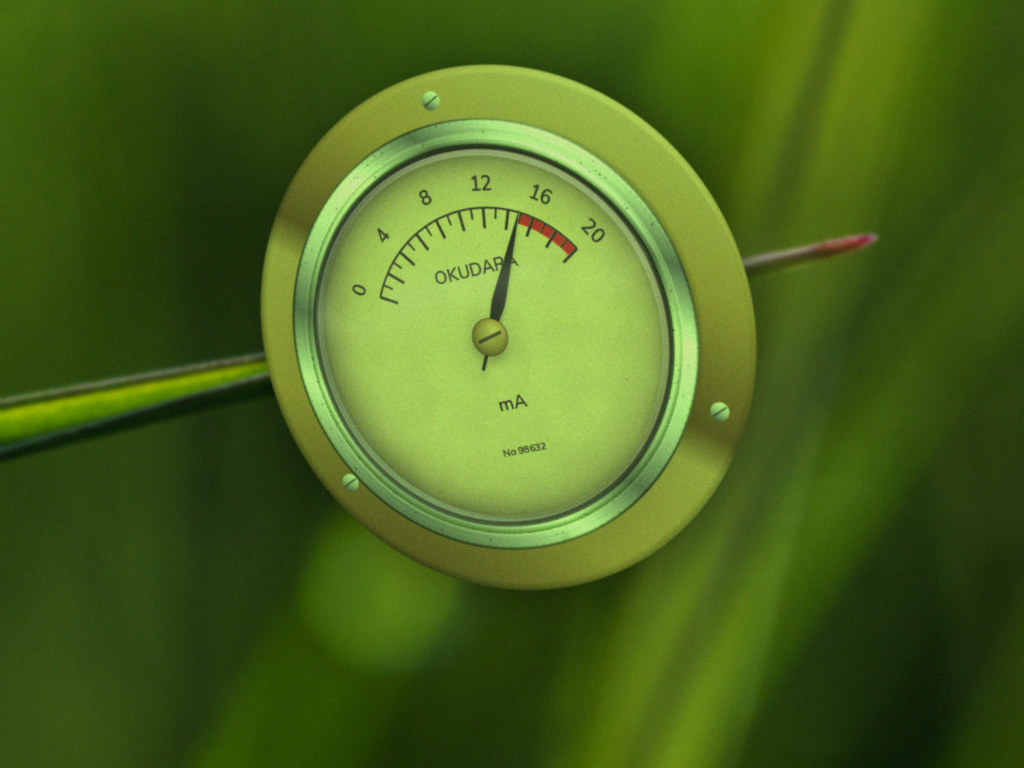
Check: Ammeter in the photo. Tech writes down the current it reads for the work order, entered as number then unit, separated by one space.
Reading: 15 mA
